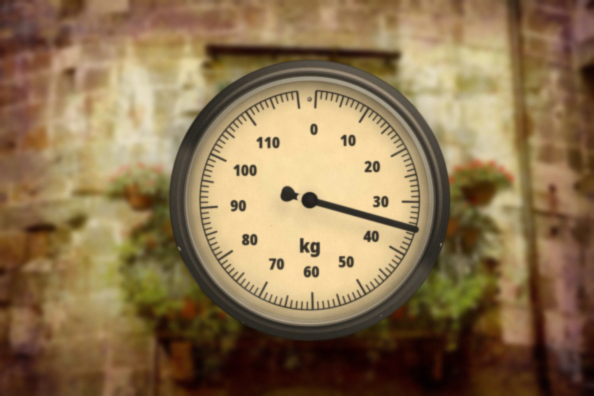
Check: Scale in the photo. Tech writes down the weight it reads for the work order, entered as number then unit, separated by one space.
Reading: 35 kg
